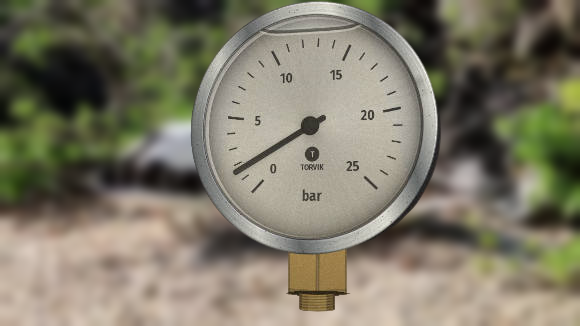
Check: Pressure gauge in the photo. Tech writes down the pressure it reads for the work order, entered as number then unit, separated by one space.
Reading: 1.5 bar
